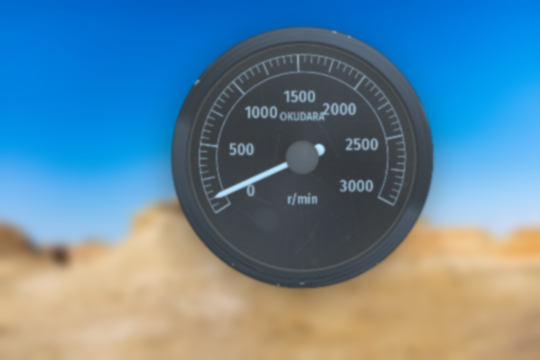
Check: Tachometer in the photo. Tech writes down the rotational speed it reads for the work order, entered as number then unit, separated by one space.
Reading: 100 rpm
